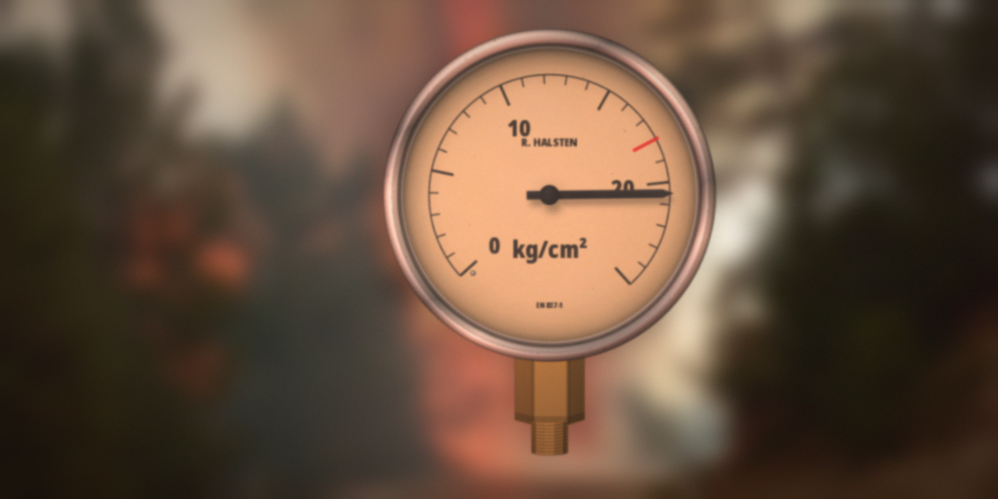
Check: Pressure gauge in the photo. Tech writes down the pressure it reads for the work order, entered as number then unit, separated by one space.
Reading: 20.5 kg/cm²
